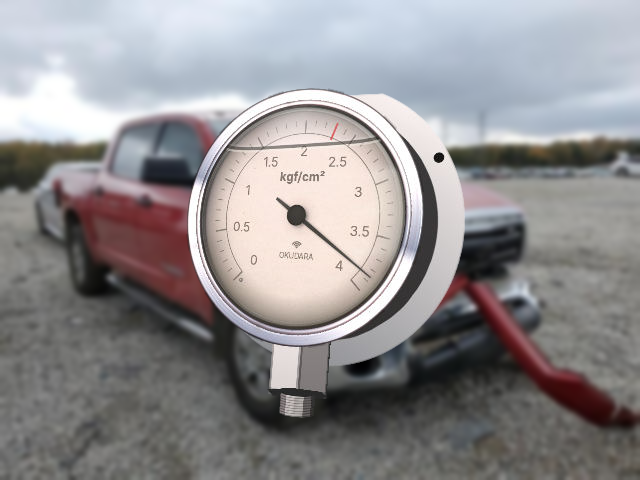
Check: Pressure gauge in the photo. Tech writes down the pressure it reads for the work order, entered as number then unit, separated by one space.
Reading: 3.85 kg/cm²
